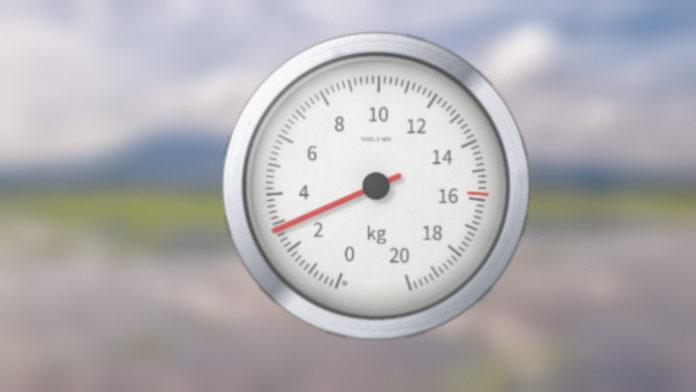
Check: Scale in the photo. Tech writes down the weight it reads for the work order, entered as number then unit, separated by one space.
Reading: 2.8 kg
